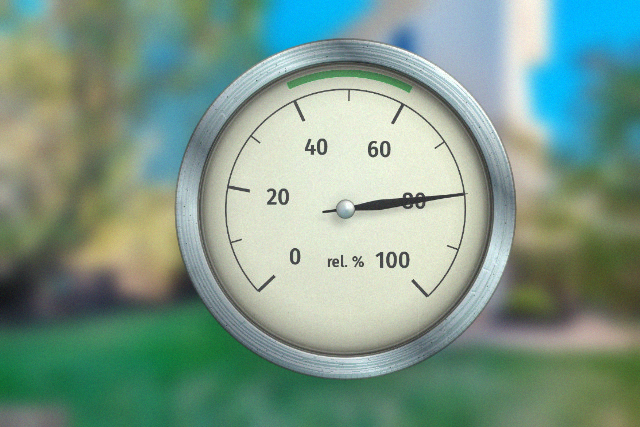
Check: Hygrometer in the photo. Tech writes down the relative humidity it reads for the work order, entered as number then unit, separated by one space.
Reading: 80 %
